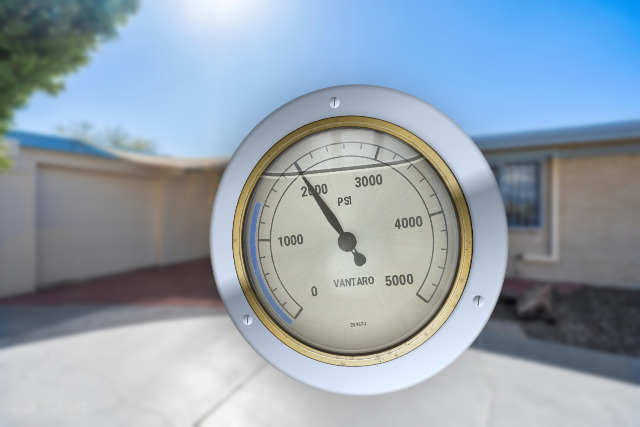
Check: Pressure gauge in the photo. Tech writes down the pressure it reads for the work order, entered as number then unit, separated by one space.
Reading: 2000 psi
